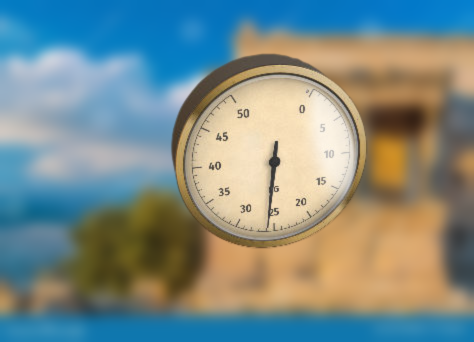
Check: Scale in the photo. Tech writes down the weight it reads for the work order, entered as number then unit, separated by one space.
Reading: 26 kg
